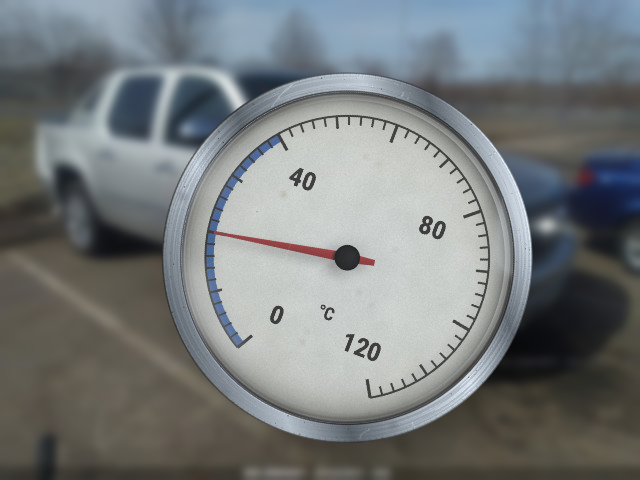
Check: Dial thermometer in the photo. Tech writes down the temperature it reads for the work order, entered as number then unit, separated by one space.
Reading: 20 °C
